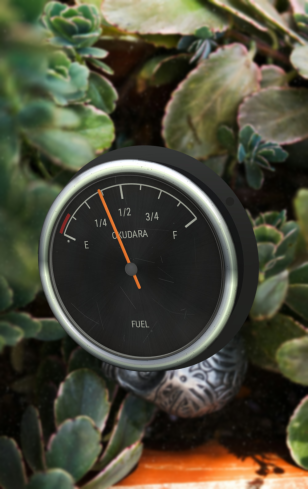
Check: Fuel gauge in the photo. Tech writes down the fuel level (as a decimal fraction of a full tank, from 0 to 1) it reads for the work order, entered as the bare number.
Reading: 0.375
